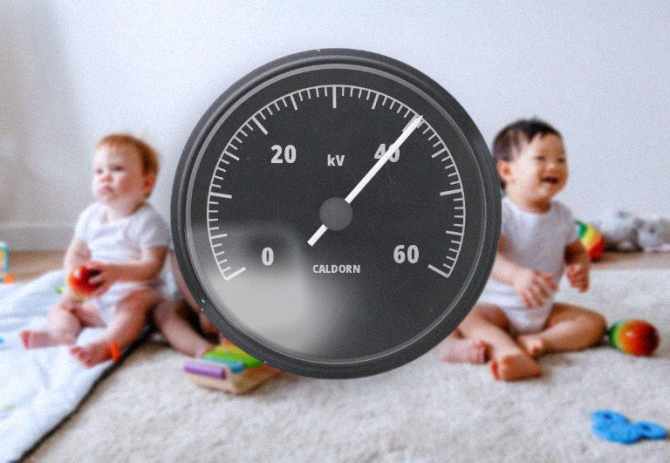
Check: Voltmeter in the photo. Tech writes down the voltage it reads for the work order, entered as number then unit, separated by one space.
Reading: 40.5 kV
